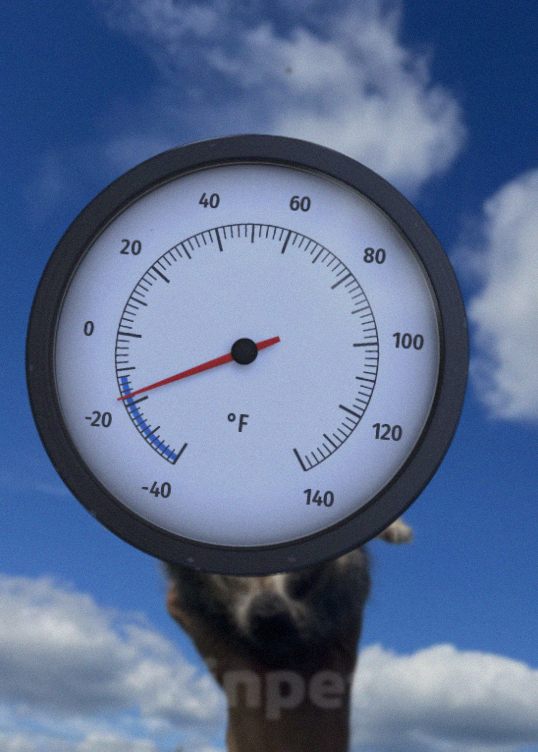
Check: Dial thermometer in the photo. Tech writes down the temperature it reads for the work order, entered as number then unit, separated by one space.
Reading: -18 °F
